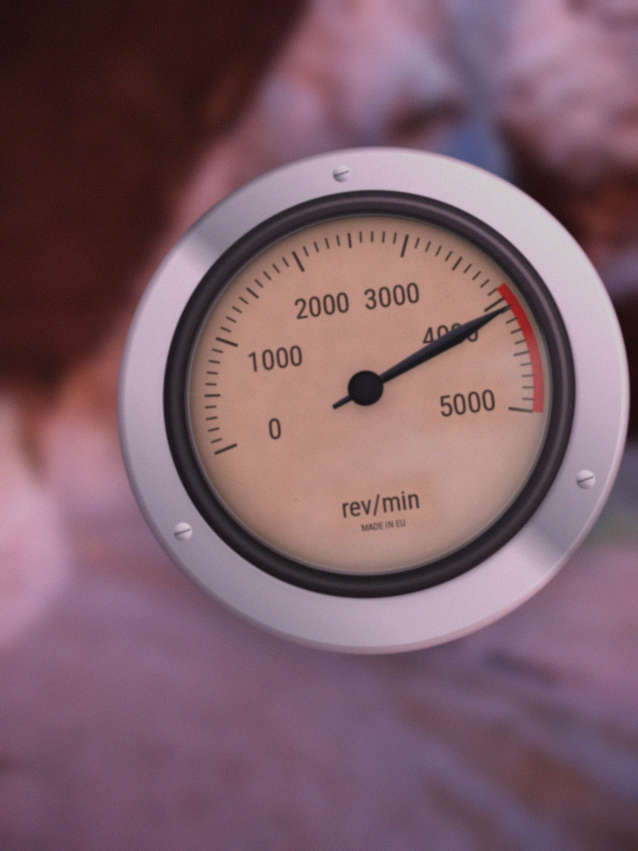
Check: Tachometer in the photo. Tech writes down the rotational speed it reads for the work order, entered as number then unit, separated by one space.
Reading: 4100 rpm
